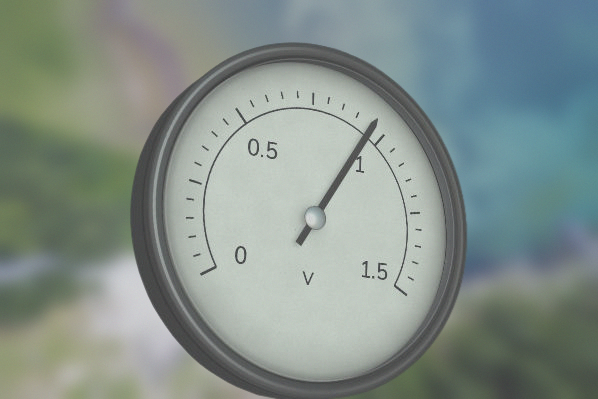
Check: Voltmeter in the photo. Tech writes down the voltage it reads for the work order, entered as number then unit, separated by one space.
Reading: 0.95 V
